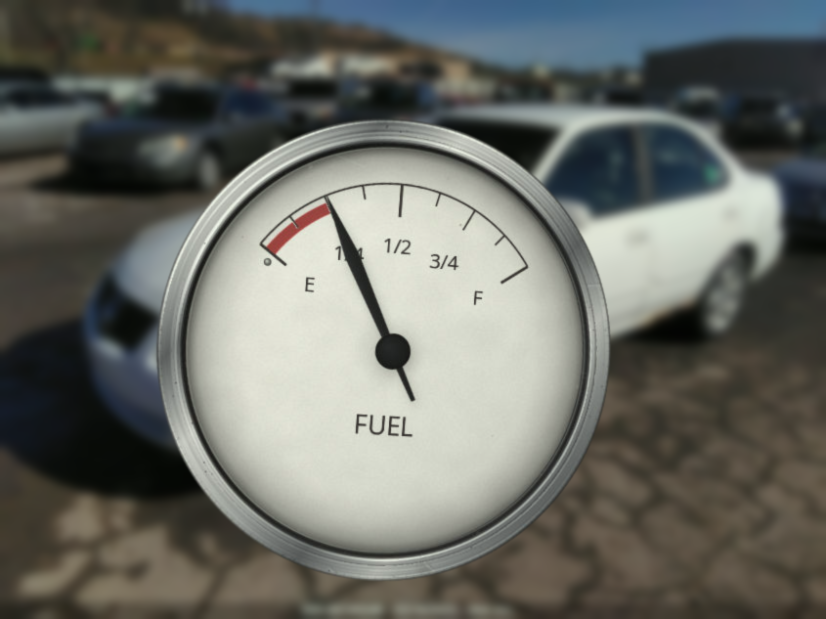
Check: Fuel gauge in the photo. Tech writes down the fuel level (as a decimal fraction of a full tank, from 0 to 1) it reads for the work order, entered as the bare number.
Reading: 0.25
